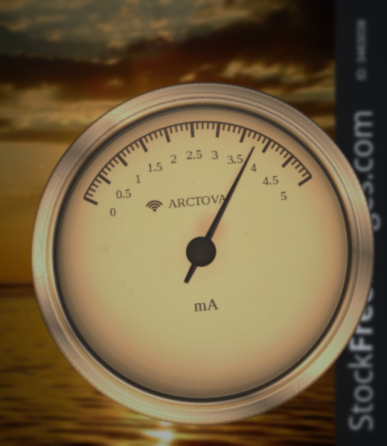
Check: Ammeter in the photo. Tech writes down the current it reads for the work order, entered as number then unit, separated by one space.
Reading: 3.8 mA
